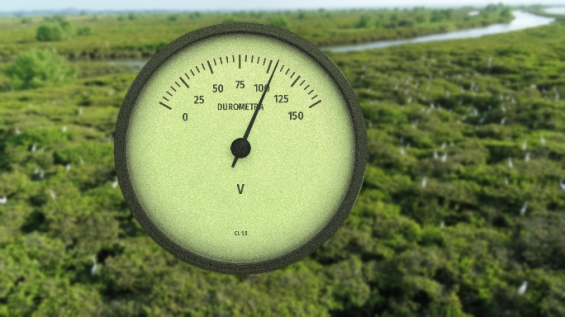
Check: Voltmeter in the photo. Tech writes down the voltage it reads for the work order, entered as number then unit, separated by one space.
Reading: 105 V
